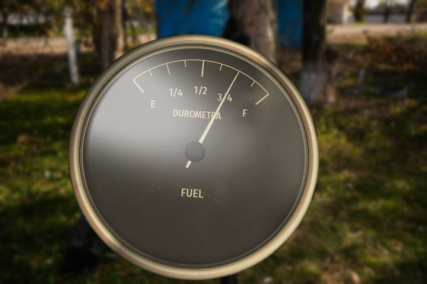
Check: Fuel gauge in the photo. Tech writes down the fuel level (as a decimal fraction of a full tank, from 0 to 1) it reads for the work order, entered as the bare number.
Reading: 0.75
